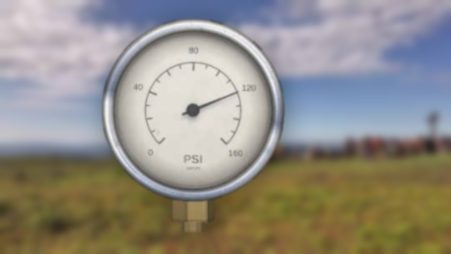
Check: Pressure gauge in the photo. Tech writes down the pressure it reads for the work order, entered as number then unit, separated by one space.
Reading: 120 psi
